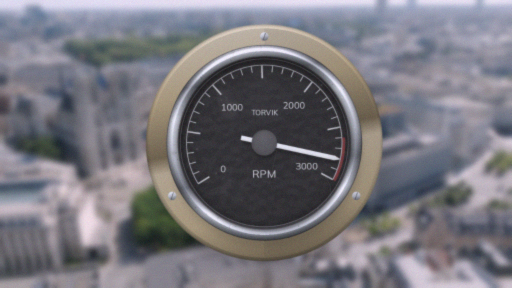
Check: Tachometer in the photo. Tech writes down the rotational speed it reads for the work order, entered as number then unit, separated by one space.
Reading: 2800 rpm
